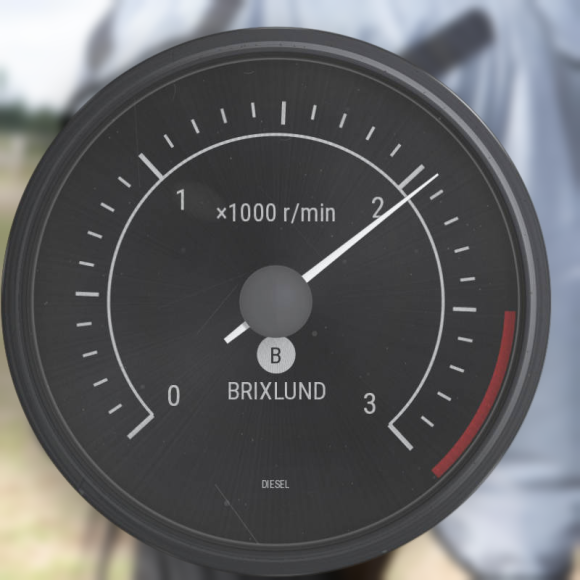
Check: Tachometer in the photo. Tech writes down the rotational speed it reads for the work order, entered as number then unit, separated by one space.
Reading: 2050 rpm
